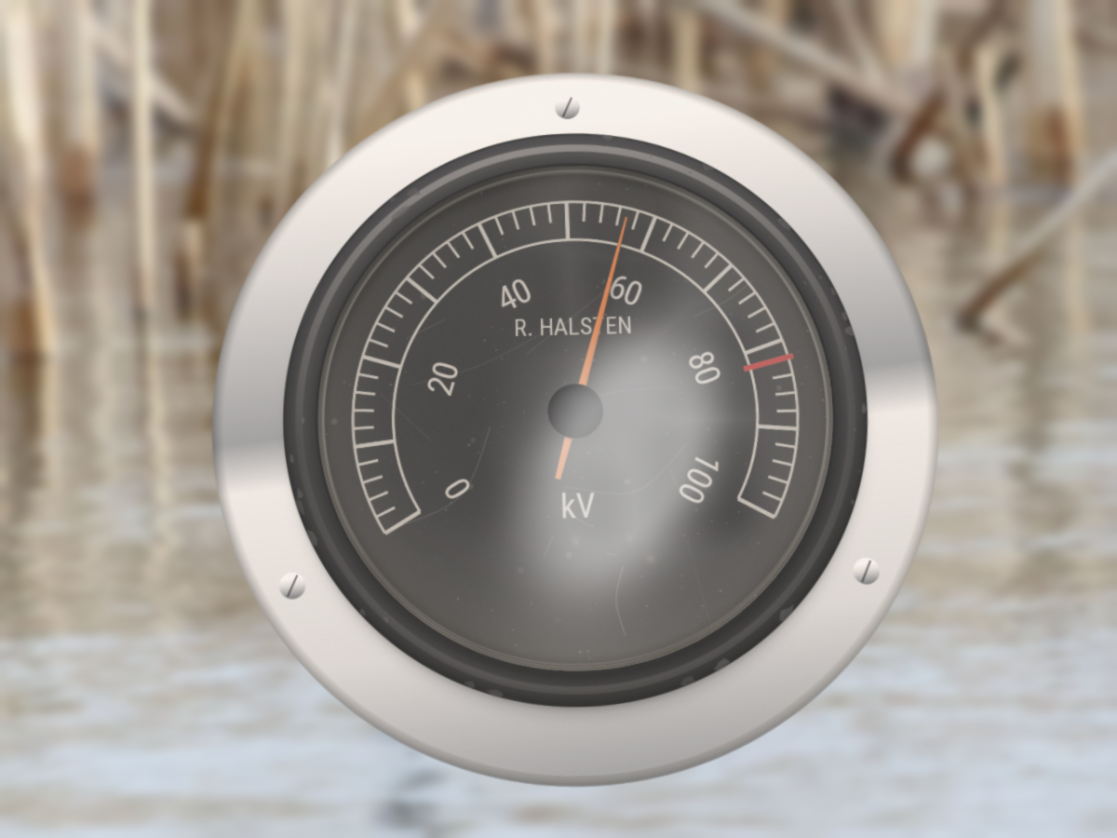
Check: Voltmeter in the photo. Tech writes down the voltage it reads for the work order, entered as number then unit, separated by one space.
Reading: 57 kV
